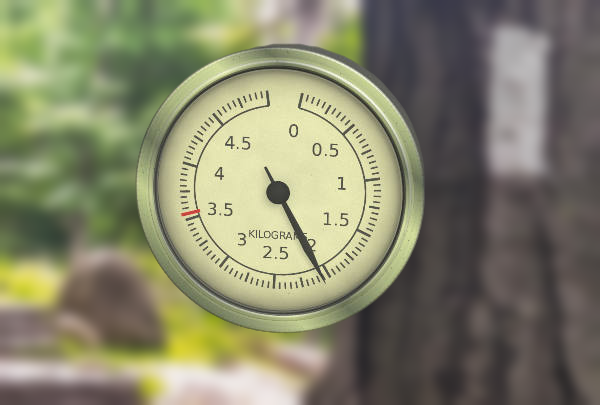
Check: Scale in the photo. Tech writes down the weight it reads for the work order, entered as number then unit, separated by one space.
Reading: 2.05 kg
